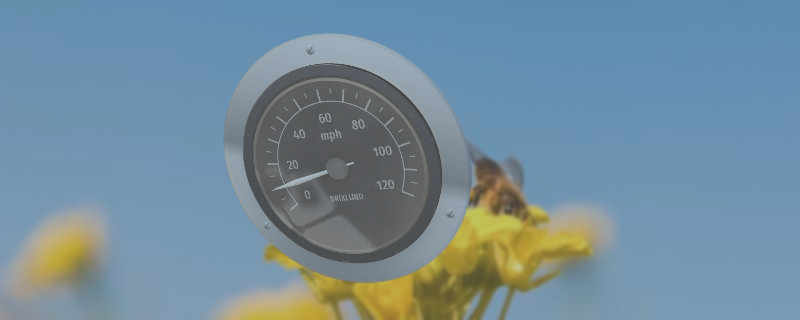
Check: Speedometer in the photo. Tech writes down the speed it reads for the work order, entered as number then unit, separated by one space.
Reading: 10 mph
